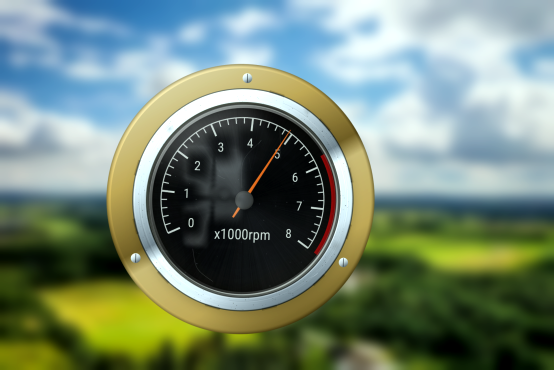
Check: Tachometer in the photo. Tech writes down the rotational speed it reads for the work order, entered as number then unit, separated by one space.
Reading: 4900 rpm
